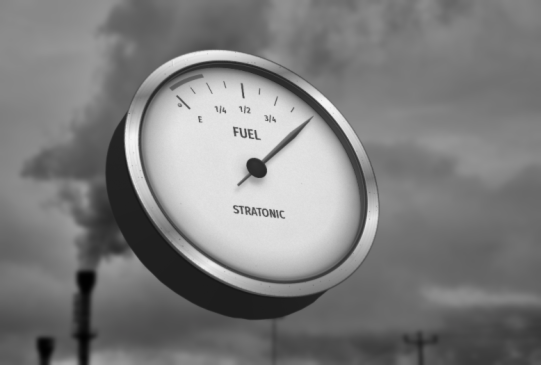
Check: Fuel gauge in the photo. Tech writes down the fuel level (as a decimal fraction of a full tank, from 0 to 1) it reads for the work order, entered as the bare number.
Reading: 1
